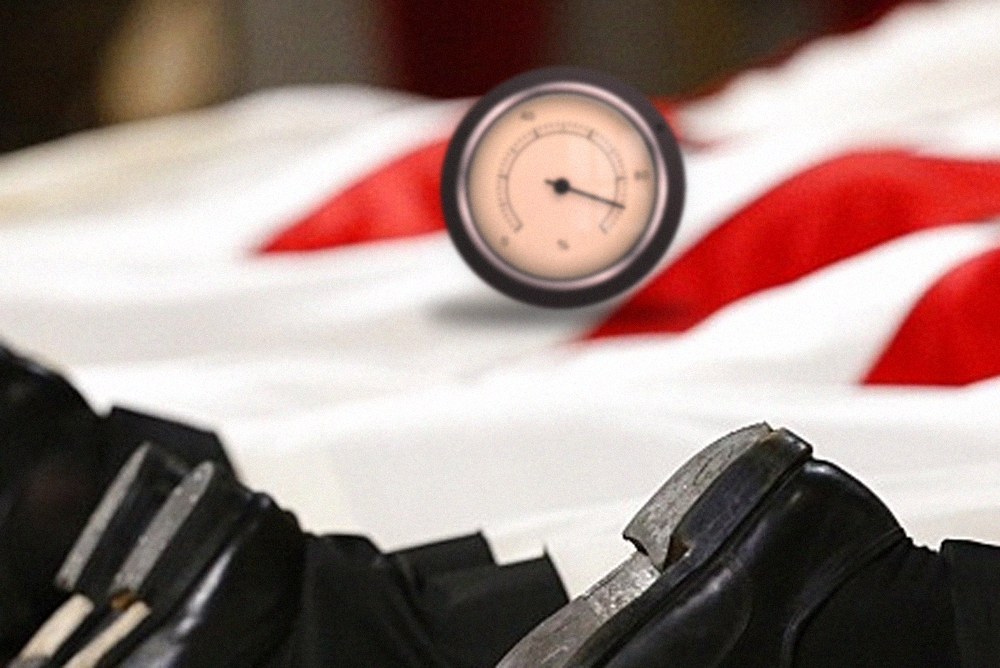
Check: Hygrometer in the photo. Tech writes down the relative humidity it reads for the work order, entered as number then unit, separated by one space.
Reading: 90 %
